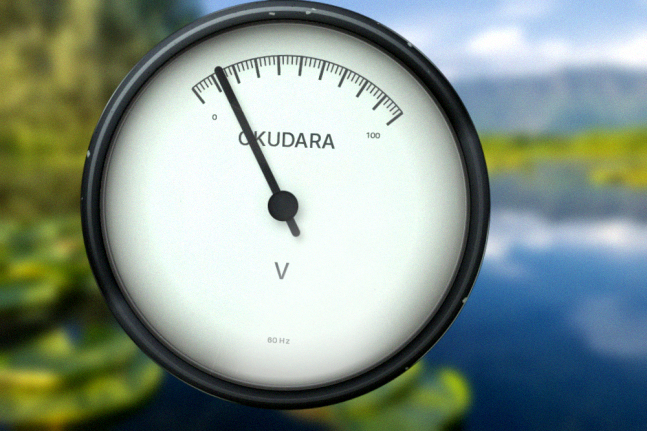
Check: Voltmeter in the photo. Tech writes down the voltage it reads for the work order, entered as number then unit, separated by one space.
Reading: 14 V
